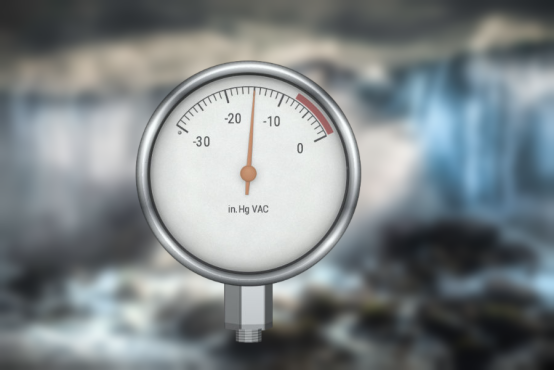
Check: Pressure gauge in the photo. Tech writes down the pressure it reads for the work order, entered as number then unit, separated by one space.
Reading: -15 inHg
